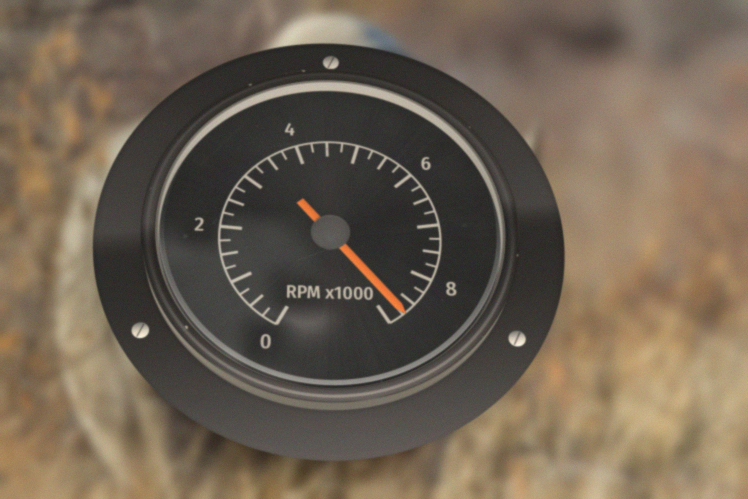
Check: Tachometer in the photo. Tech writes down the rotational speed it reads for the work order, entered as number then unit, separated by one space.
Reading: 8750 rpm
